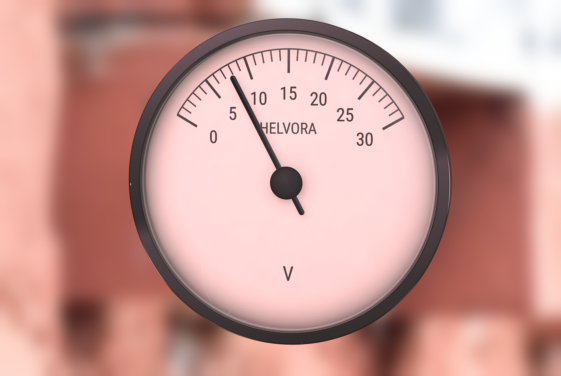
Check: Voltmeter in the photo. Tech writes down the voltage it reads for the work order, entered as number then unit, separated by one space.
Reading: 8 V
